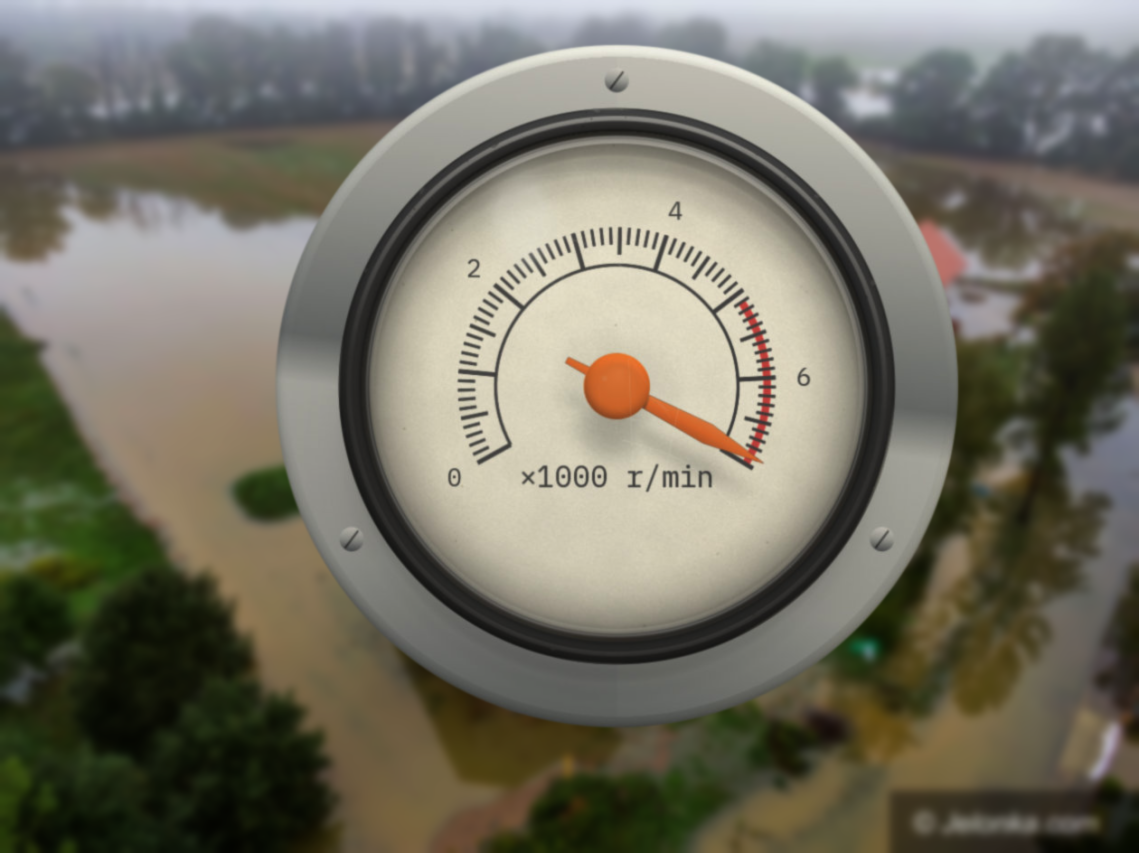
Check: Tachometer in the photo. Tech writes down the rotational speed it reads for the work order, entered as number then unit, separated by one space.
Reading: 6900 rpm
